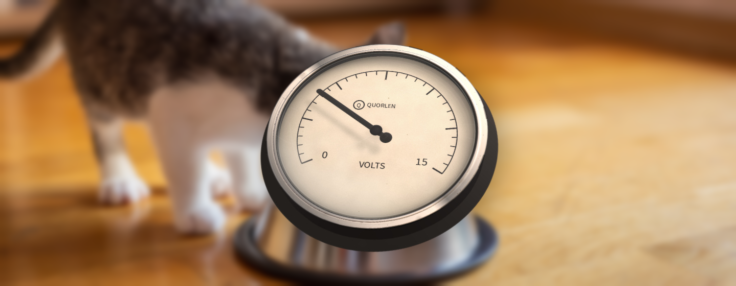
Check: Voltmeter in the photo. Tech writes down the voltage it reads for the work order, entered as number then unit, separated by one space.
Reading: 4 V
